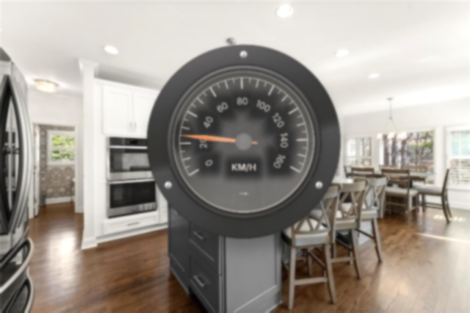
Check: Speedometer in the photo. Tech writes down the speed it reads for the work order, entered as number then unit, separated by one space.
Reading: 25 km/h
